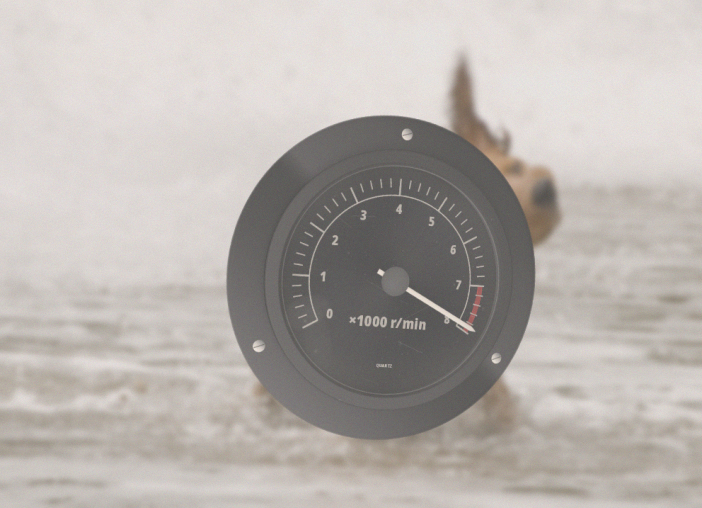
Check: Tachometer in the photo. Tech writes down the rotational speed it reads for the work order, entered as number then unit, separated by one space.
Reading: 7900 rpm
